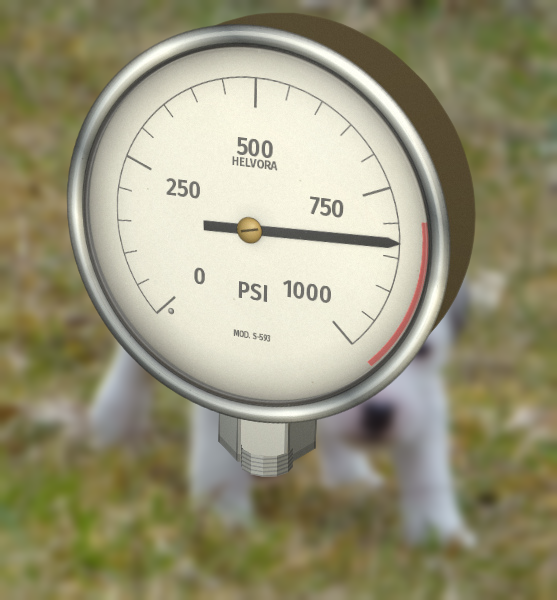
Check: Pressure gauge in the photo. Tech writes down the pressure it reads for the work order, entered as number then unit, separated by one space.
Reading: 825 psi
